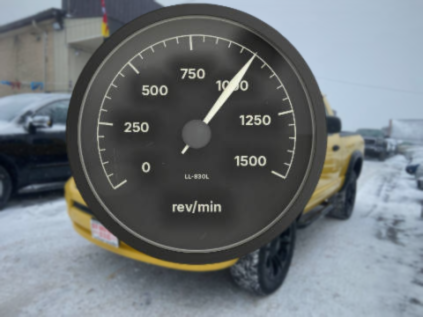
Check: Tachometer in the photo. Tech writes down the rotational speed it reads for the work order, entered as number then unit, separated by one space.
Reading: 1000 rpm
